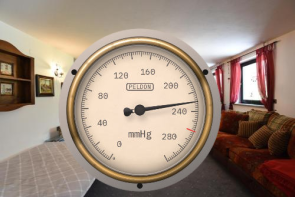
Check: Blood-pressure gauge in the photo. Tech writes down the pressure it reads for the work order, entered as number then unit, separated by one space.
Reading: 230 mmHg
